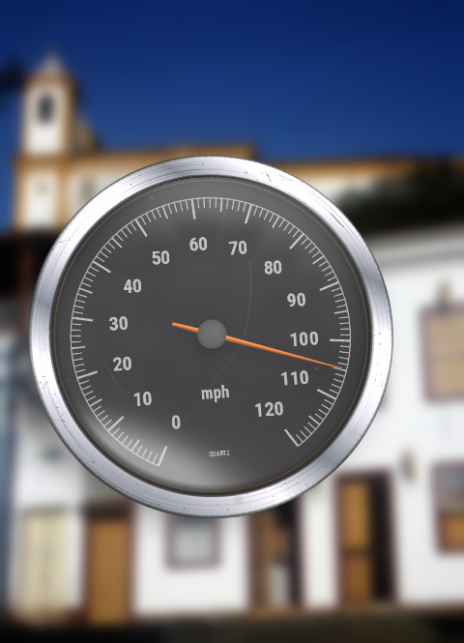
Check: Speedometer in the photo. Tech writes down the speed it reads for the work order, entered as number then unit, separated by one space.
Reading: 105 mph
